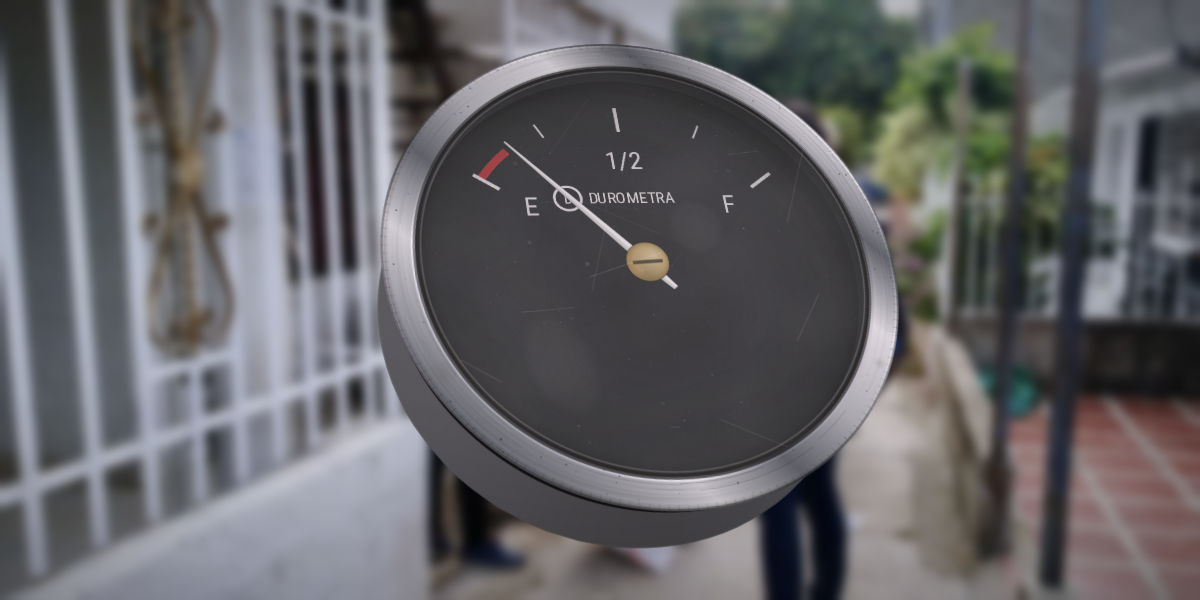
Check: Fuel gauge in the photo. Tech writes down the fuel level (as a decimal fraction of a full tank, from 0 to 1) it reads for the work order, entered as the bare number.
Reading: 0.125
